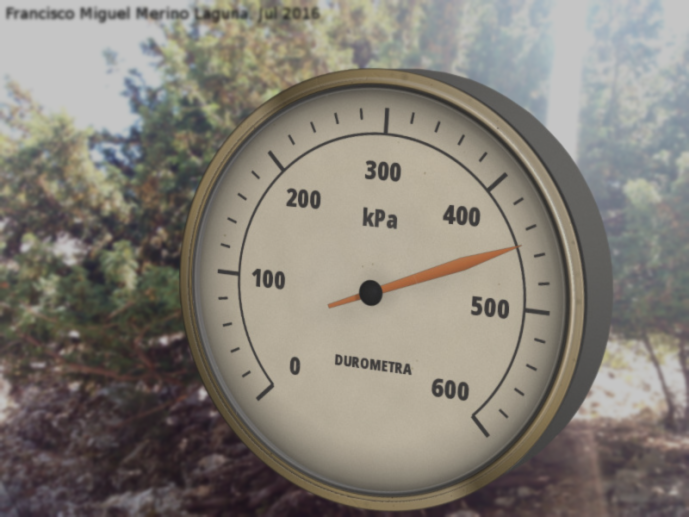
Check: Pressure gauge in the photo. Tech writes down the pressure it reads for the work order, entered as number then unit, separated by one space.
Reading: 450 kPa
